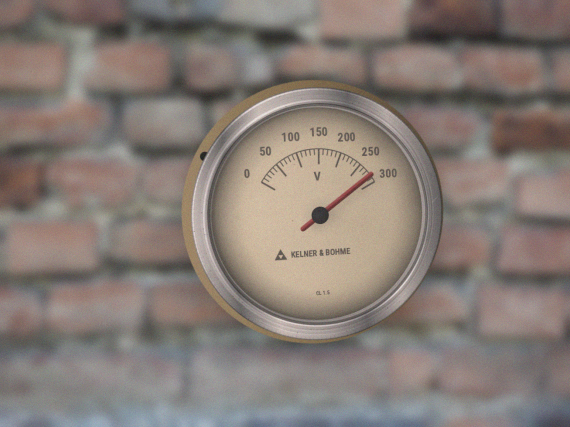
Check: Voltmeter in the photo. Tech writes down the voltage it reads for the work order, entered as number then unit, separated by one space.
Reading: 280 V
